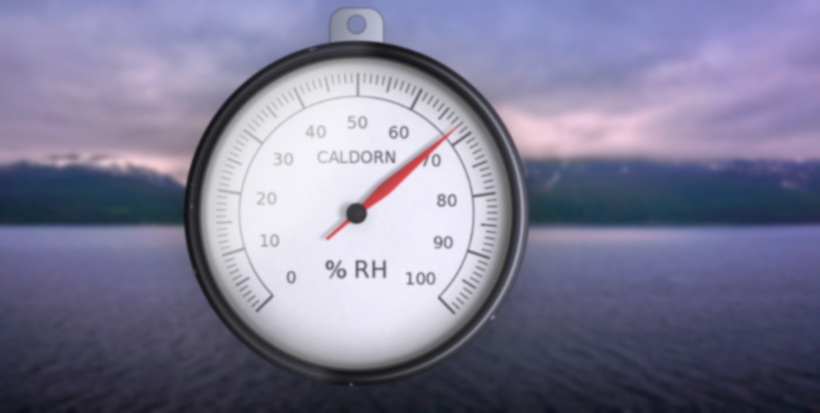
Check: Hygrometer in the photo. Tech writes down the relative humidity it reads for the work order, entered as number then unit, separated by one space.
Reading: 68 %
